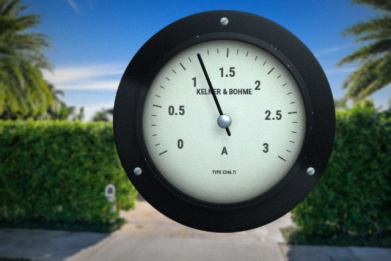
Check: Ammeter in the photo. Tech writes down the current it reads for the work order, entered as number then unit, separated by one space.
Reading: 1.2 A
